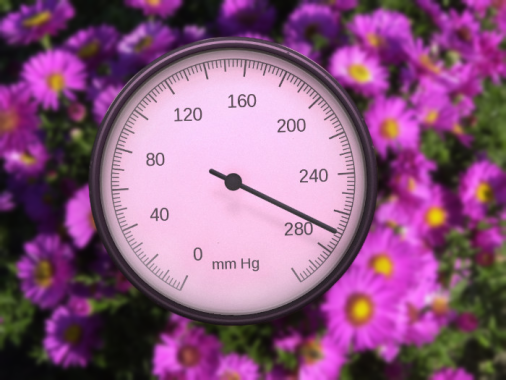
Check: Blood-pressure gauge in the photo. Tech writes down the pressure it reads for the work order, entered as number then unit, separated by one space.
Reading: 270 mmHg
